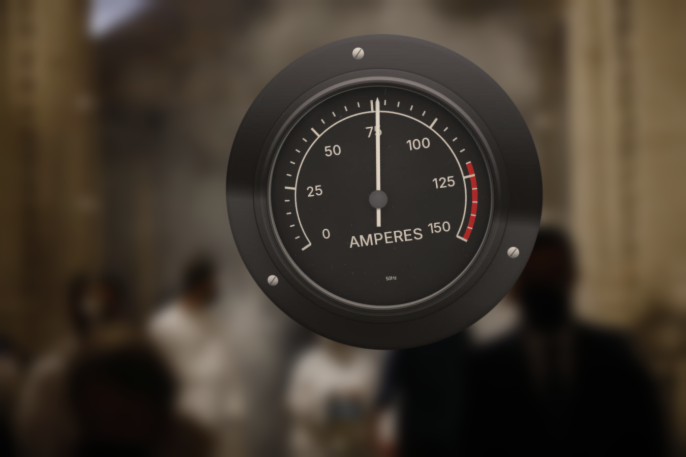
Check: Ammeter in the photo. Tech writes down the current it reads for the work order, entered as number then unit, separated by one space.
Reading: 77.5 A
